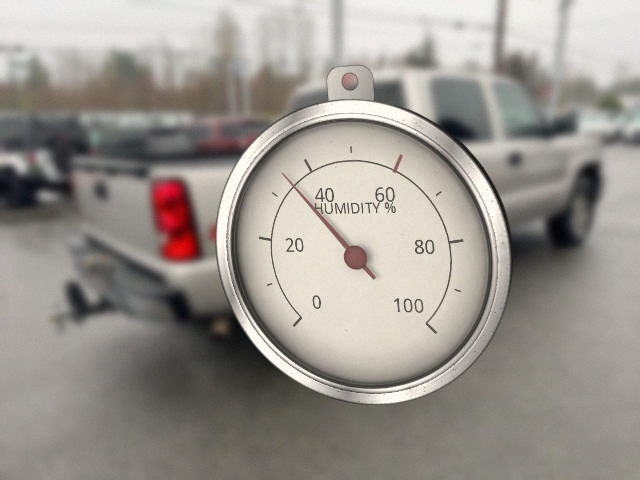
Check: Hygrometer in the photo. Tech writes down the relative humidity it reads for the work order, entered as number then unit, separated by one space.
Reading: 35 %
